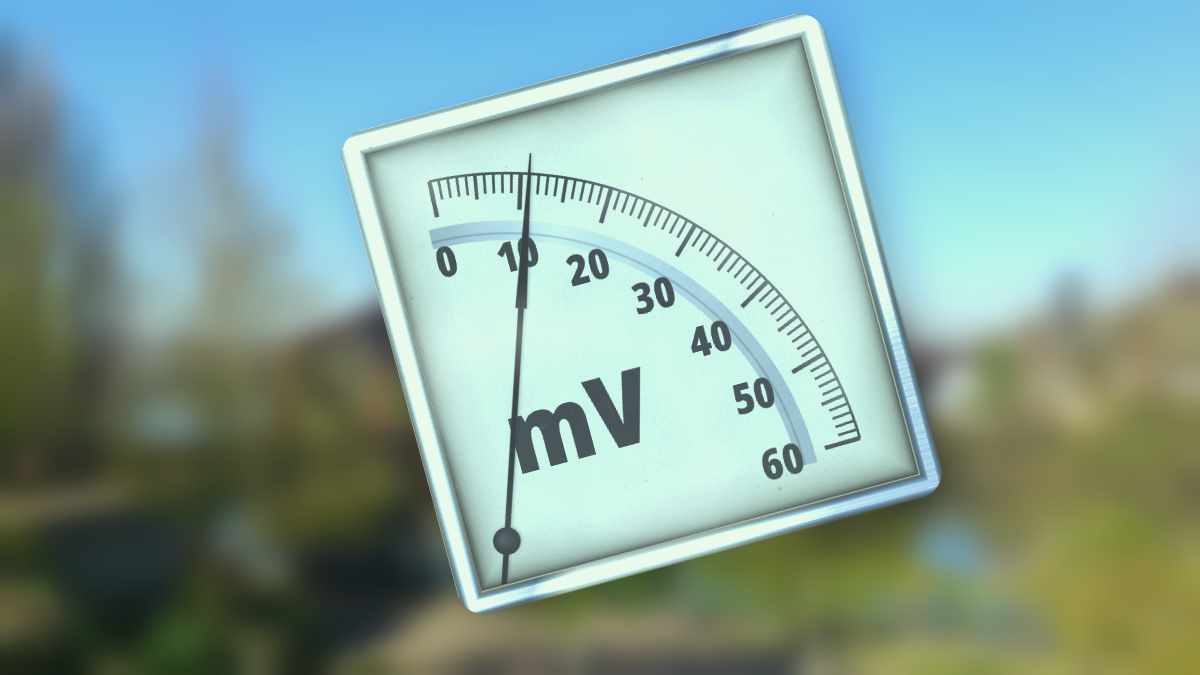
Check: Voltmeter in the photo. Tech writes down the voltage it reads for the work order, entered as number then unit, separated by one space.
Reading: 11 mV
